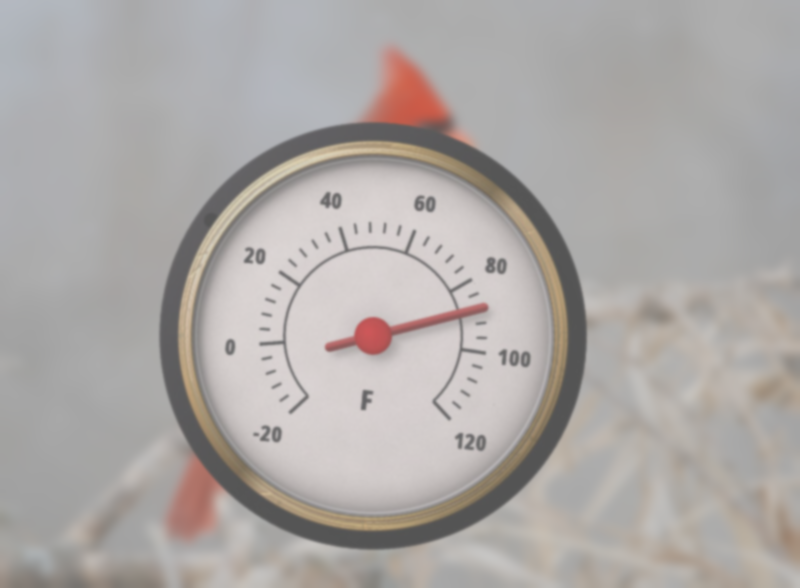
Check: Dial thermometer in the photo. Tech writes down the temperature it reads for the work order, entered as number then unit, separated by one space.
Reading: 88 °F
